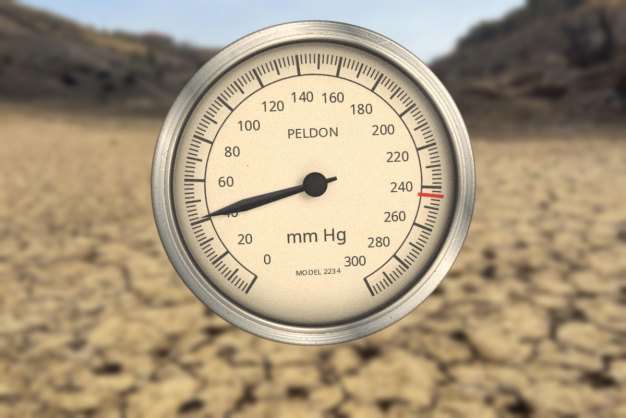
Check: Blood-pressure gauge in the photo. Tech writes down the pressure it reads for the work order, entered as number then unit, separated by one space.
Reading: 42 mmHg
